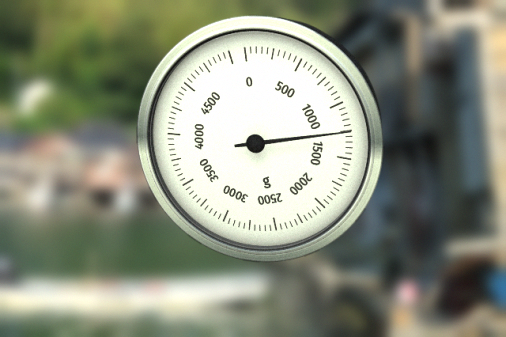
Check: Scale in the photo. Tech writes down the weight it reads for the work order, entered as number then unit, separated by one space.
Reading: 1250 g
